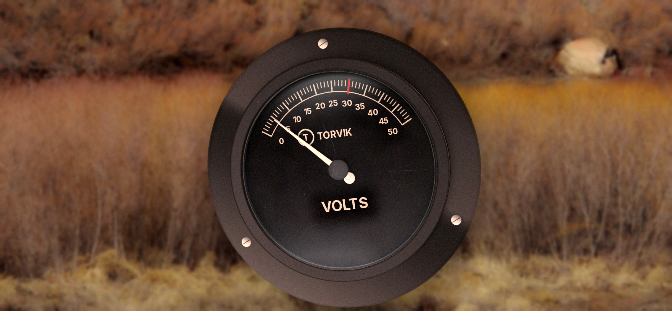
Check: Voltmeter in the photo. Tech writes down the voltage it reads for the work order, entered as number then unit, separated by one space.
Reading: 5 V
